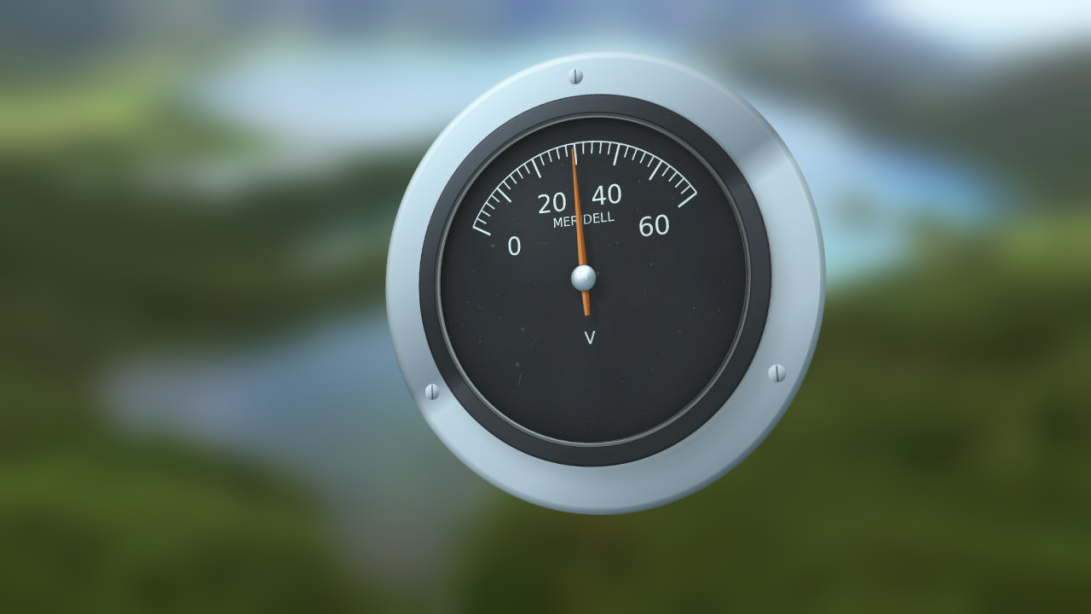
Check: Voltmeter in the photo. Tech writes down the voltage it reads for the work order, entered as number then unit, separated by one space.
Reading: 30 V
